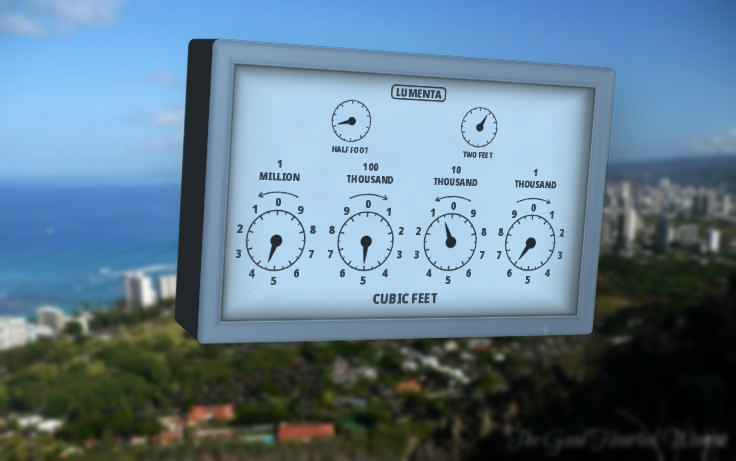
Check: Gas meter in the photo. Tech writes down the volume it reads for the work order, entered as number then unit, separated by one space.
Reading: 450600 ft³
